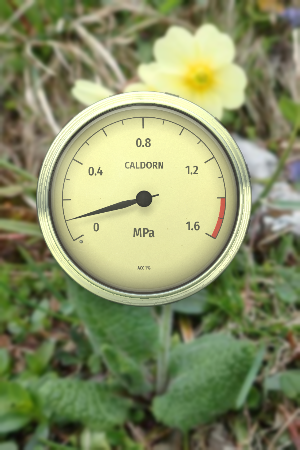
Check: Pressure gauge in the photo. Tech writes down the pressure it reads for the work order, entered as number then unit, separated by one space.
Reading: 0.1 MPa
